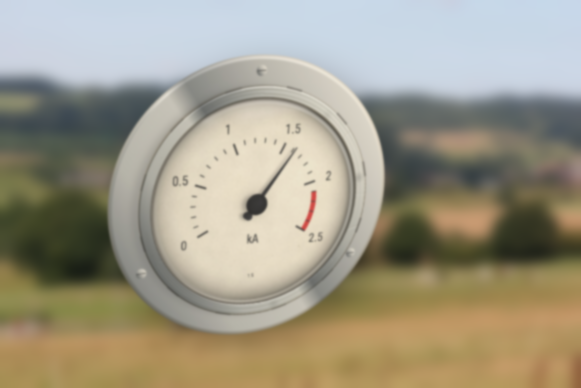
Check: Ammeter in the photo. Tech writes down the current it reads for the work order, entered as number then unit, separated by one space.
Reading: 1.6 kA
